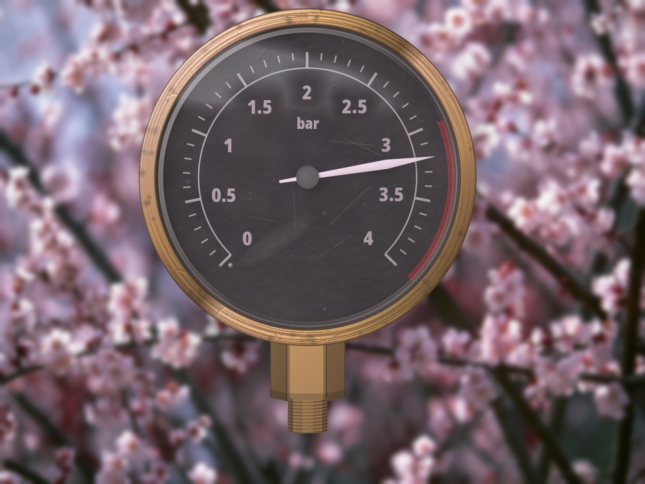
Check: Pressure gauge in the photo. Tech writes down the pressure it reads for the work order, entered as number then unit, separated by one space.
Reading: 3.2 bar
